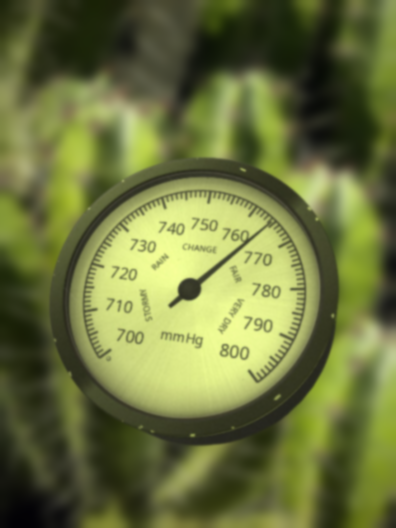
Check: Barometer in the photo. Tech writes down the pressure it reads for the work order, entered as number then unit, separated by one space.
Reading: 765 mmHg
